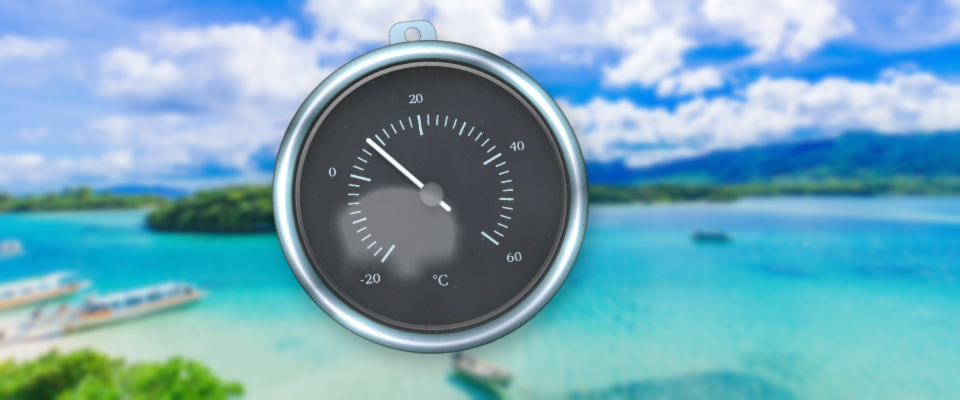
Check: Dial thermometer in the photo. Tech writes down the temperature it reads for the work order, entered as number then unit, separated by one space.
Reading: 8 °C
